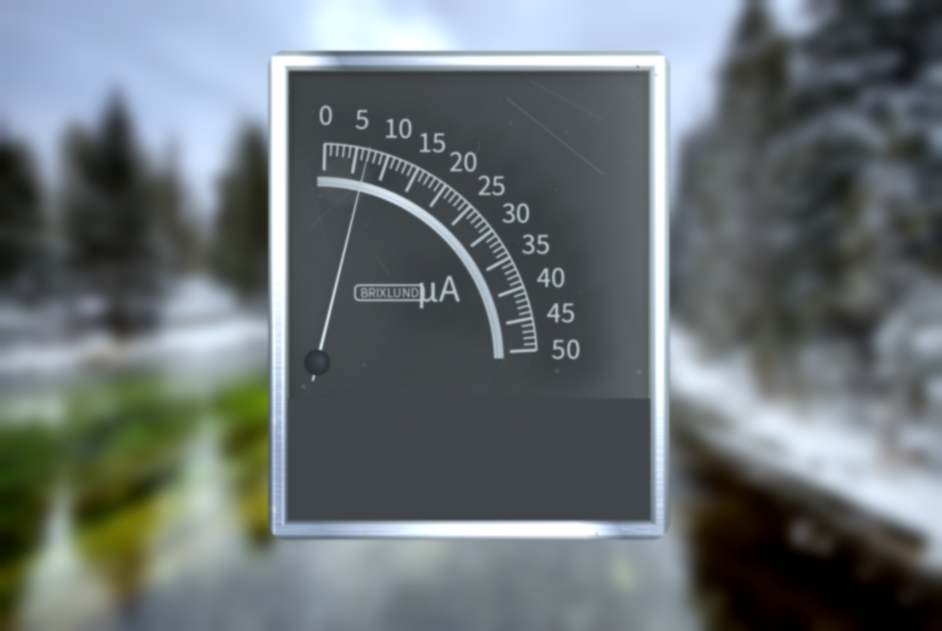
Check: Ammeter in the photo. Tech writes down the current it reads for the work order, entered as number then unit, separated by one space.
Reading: 7 µA
